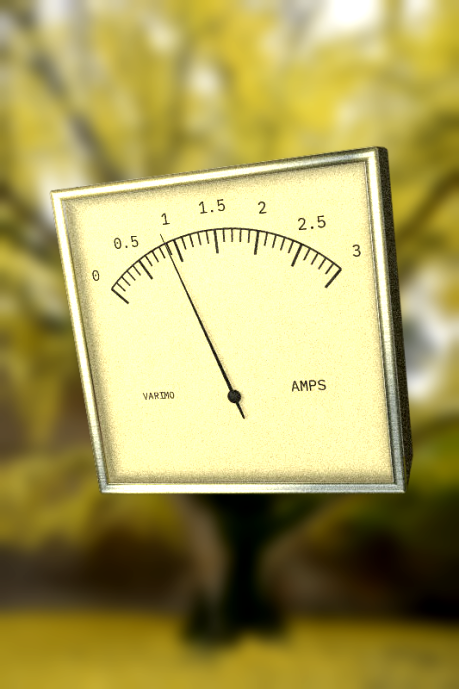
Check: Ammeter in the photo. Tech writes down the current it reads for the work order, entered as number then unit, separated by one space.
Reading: 0.9 A
